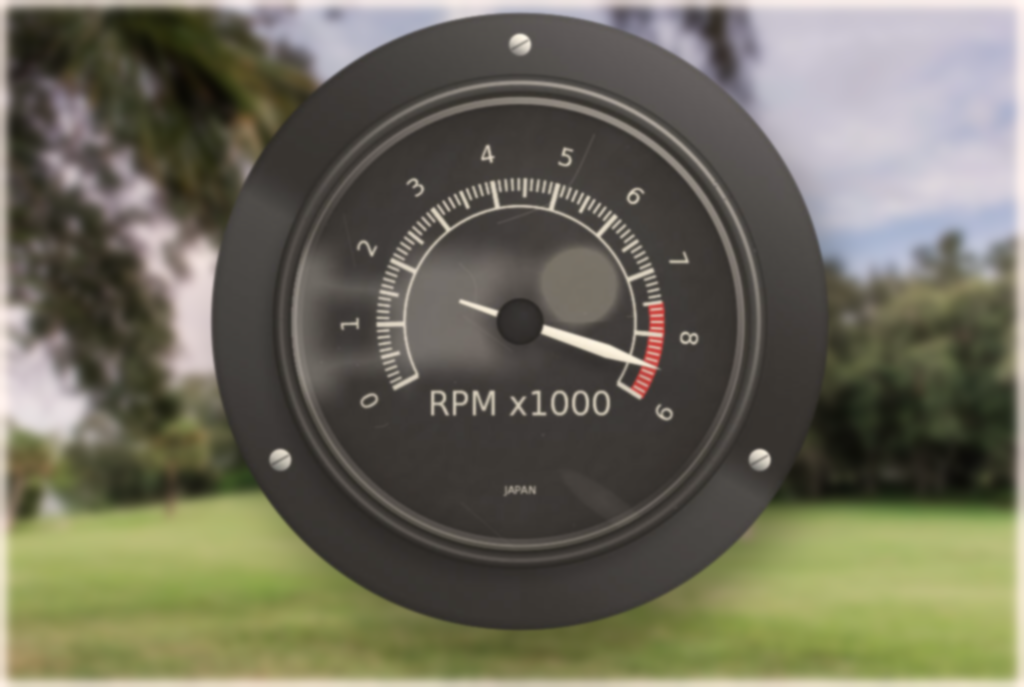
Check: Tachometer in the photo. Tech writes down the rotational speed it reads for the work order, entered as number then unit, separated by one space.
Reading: 8500 rpm
